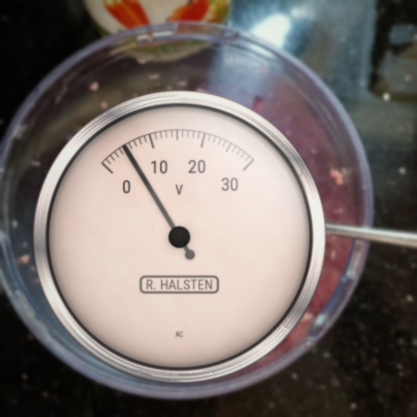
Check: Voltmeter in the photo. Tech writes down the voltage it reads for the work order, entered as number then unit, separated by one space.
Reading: 5 V
